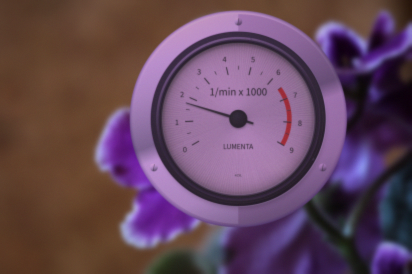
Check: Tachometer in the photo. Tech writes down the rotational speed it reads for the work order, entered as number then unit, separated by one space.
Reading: 1750 rpm
